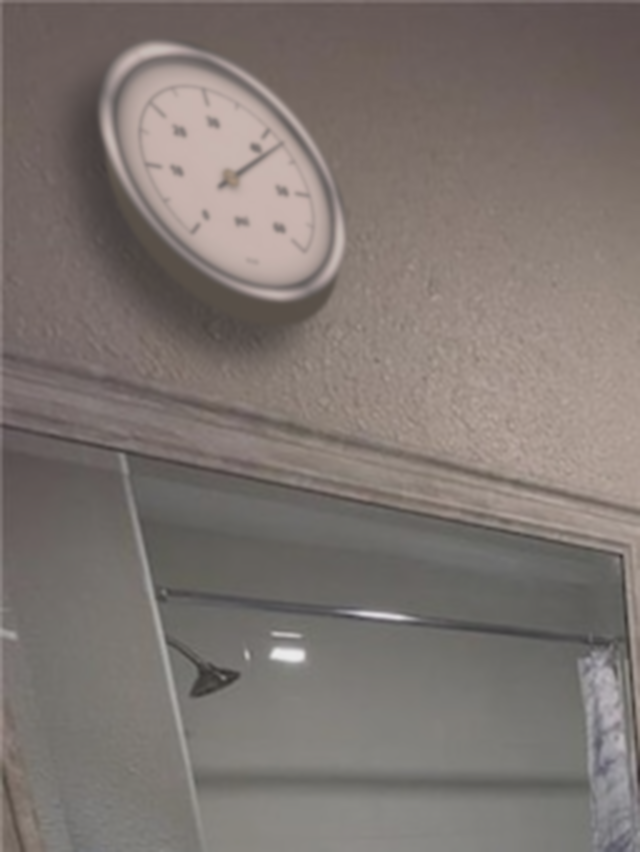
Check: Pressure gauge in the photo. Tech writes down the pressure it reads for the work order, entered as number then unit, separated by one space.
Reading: 42.5 psi
